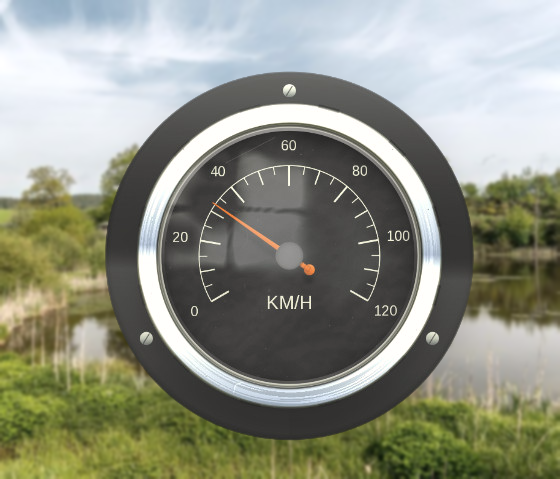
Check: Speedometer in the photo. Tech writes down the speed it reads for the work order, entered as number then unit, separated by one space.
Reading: 32.5 km/h
